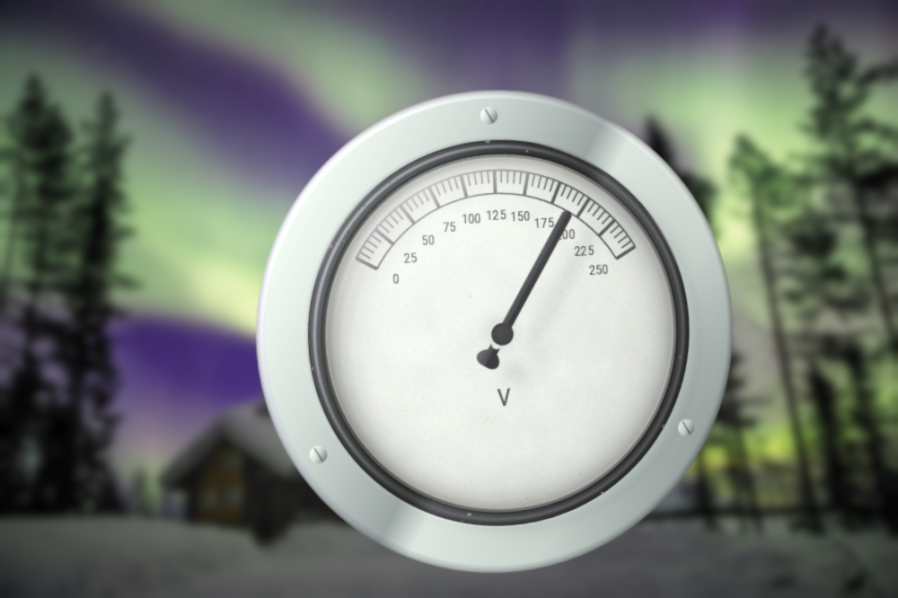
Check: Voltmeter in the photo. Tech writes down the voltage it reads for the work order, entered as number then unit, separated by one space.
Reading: 190 V
